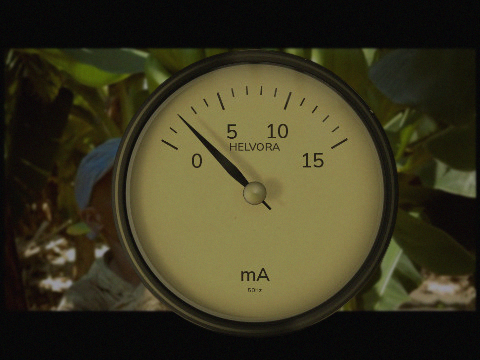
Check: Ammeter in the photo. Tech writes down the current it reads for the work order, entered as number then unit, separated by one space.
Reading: 2 mA
